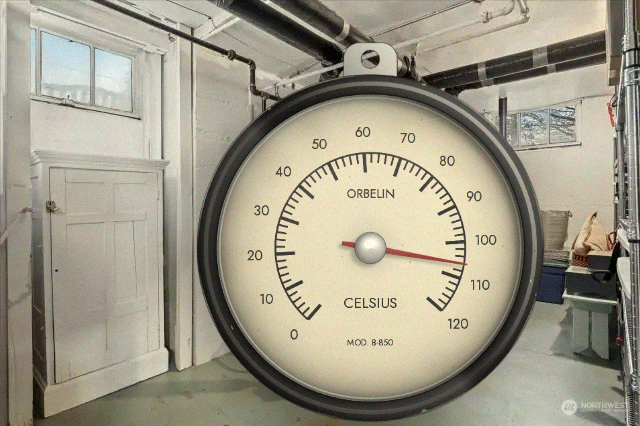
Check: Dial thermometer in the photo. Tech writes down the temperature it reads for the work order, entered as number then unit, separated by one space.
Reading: 106 °C
